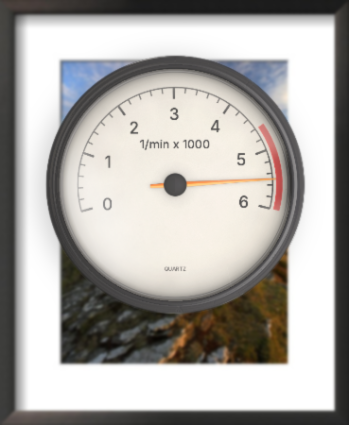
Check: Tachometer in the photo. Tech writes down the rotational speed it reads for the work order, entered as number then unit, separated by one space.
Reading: 5500 rpm
